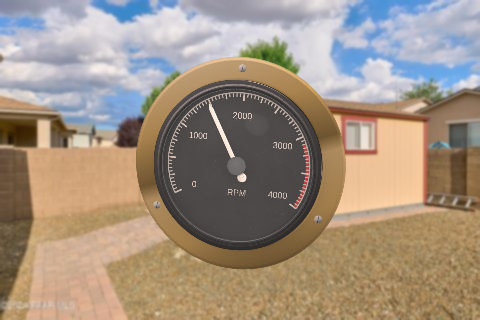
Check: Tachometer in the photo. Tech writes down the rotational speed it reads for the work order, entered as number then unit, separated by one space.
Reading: 1500 rpm
